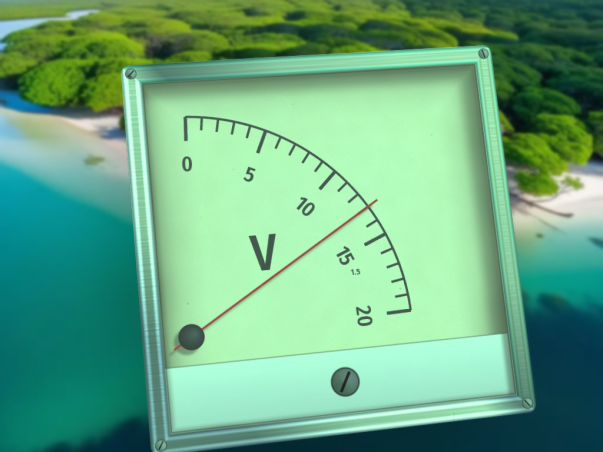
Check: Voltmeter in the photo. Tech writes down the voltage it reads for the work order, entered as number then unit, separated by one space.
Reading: 13 V
